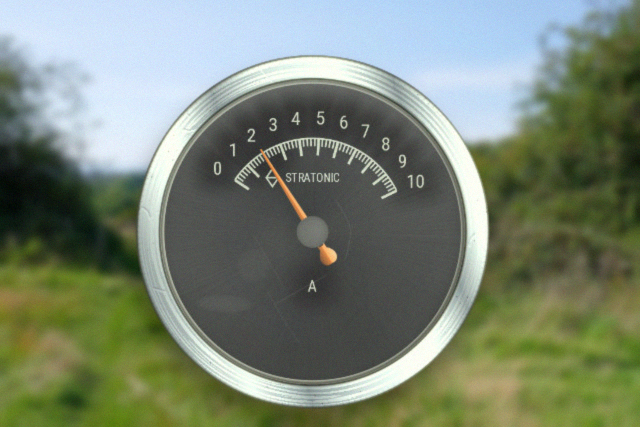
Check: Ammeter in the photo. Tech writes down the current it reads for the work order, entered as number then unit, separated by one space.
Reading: 2 A
